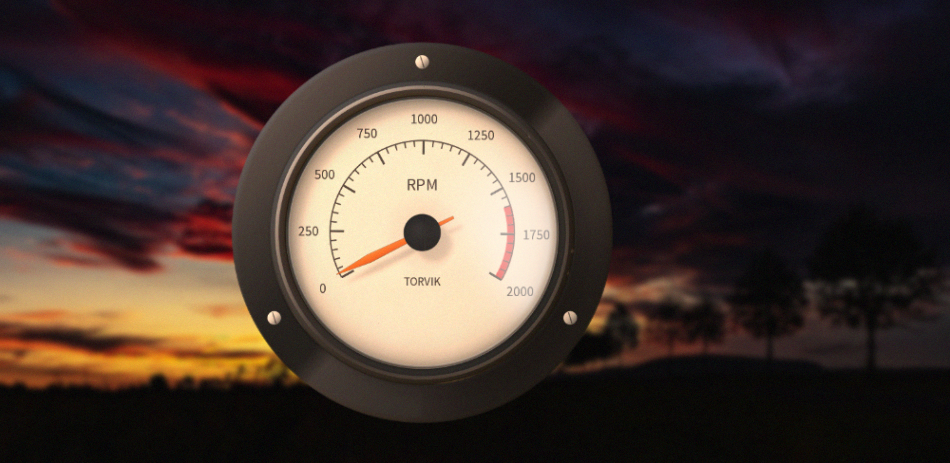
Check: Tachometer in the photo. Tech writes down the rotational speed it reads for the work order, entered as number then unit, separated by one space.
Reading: 25 rpm
